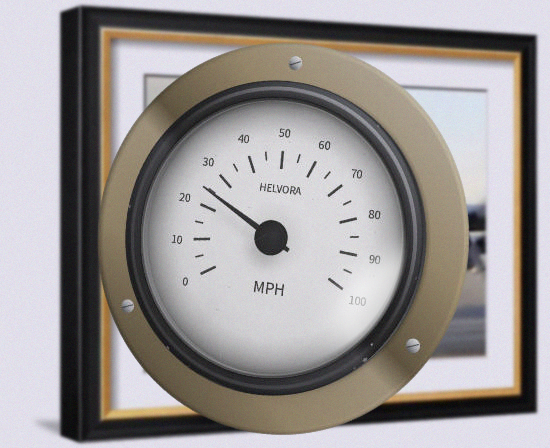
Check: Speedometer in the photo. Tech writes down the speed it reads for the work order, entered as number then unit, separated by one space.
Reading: 25 mph
